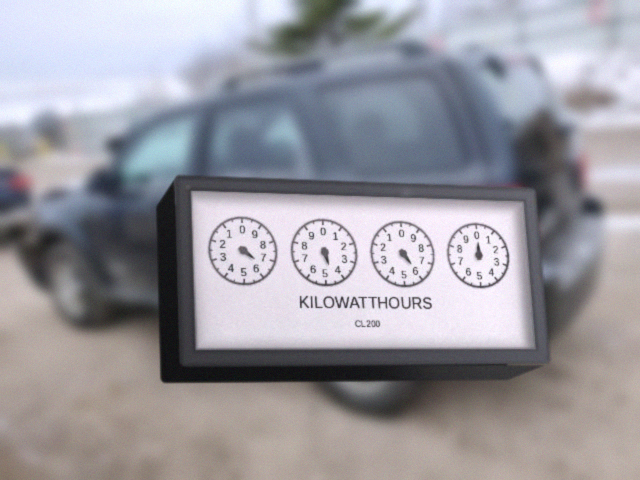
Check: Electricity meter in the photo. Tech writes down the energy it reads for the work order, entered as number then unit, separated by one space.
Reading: 6460 kWh
